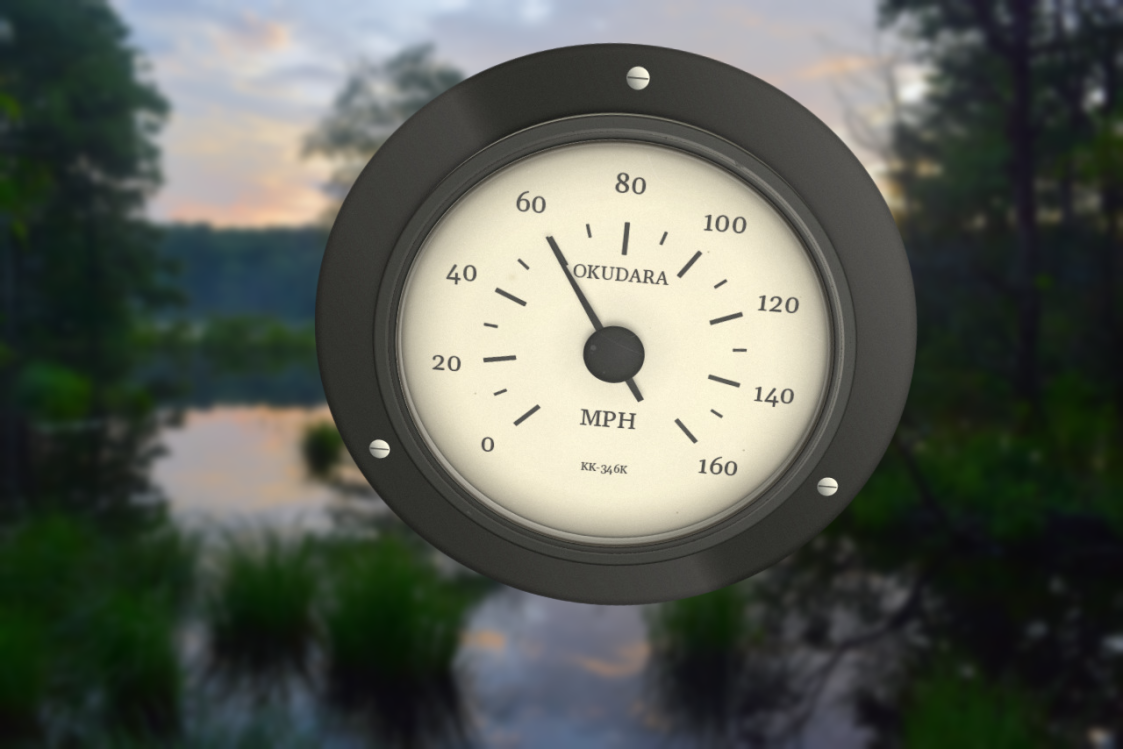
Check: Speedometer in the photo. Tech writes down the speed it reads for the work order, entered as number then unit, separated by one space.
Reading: 60 mph
